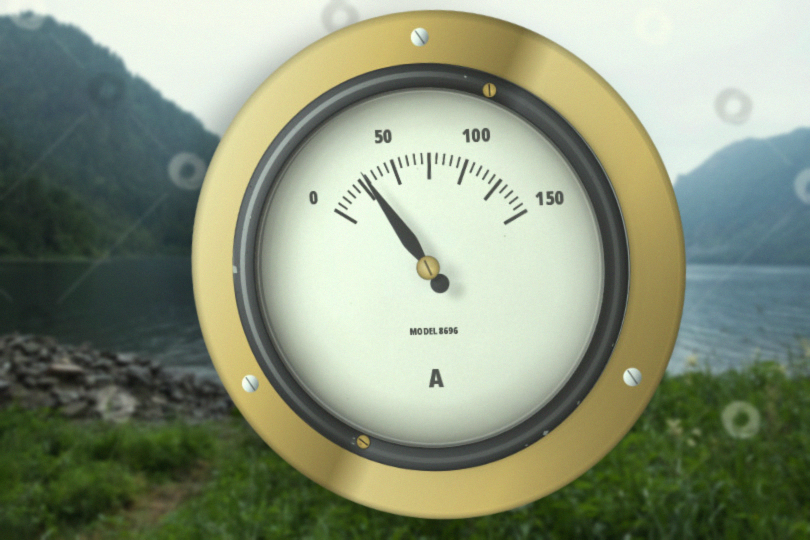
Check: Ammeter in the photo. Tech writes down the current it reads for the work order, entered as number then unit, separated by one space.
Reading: 30 A
